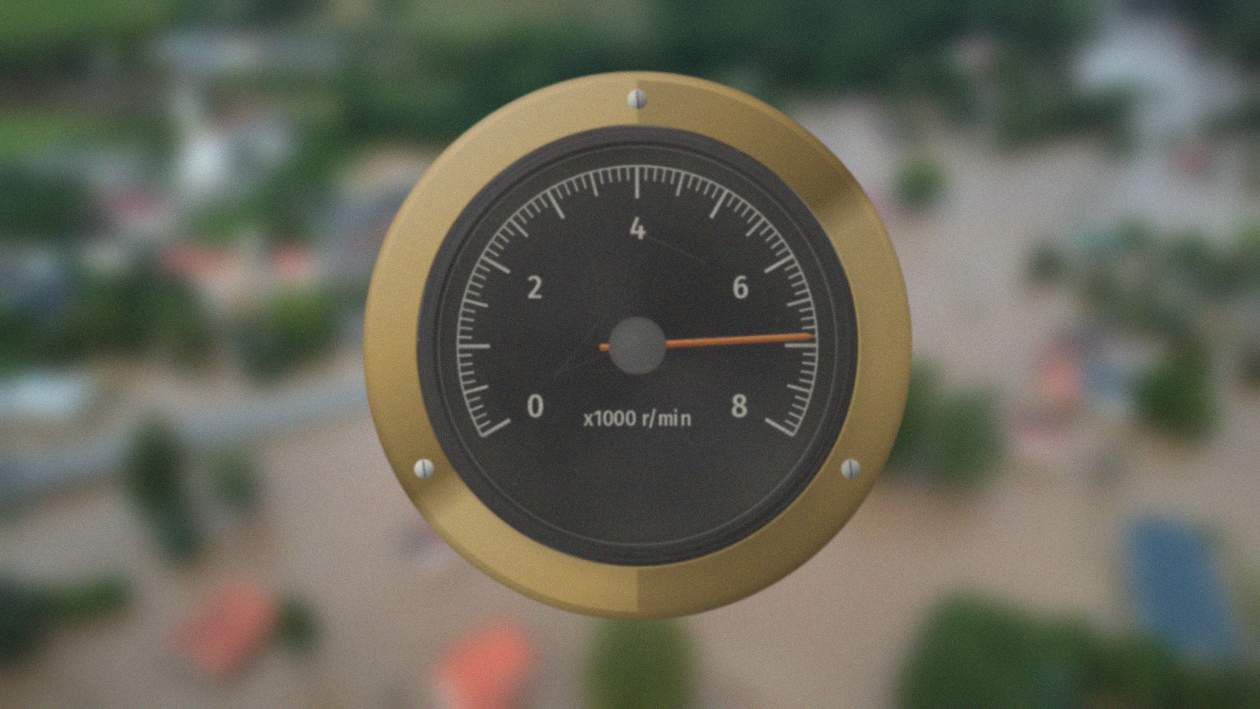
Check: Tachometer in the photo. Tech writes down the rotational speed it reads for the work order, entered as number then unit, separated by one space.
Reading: 6900 rpm
